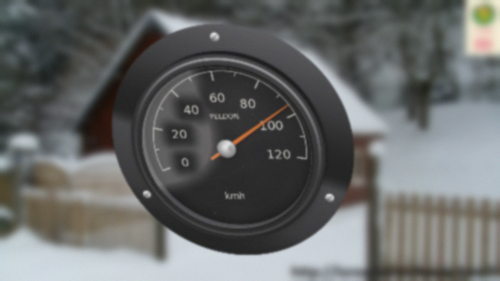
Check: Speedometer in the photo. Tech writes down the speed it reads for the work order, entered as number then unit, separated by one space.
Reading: 95 km/h
